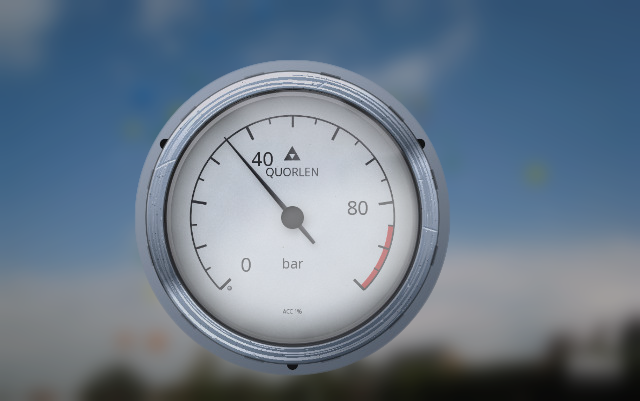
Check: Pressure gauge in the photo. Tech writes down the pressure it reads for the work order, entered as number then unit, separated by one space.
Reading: 35 bar
